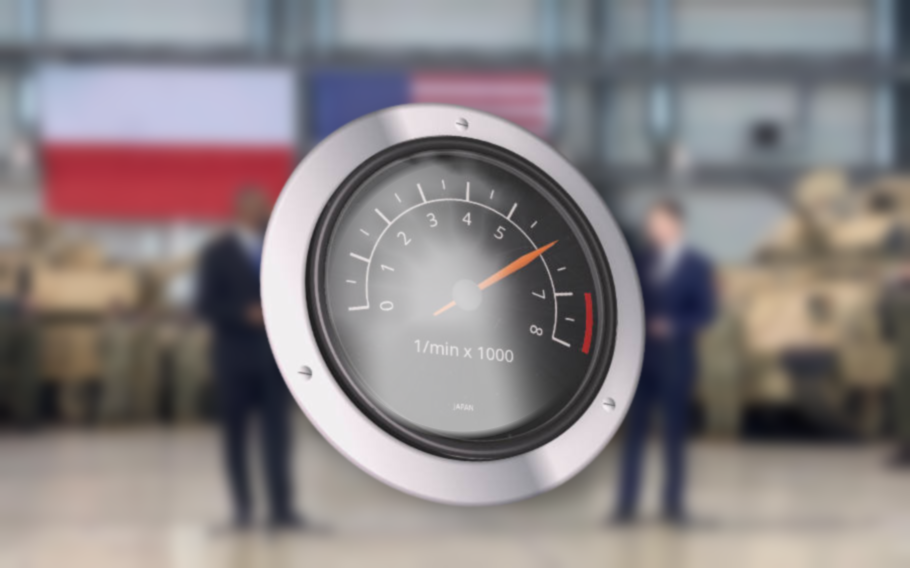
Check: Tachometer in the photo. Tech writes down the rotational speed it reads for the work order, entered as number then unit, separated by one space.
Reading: 6000 rpm
